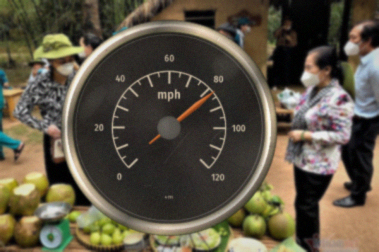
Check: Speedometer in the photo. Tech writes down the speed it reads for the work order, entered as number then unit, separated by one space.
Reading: 82.5 mph
